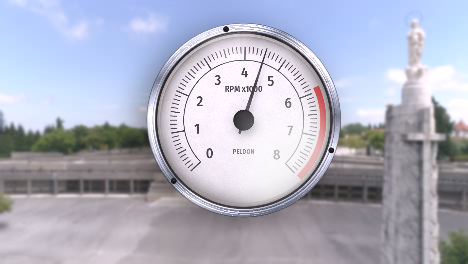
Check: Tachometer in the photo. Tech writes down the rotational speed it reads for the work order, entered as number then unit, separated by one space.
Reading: 4500 rpm
